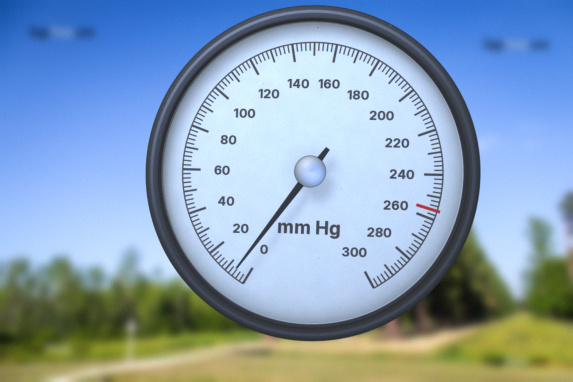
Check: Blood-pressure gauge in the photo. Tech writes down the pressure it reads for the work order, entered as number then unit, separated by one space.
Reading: 6 mmHg
